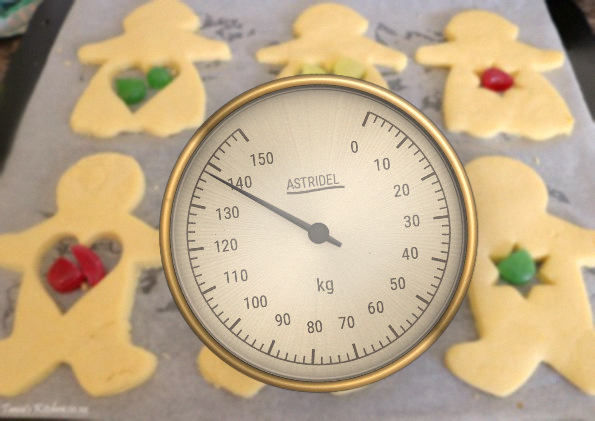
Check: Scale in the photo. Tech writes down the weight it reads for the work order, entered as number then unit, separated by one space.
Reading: 138 kg
